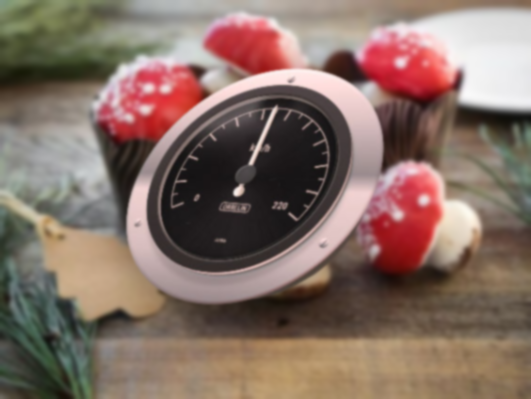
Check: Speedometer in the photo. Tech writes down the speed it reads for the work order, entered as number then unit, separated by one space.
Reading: 110 km/h
